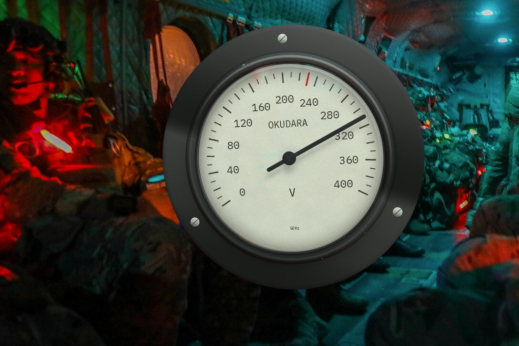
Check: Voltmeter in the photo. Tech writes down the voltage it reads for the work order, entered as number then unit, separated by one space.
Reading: 310 V
